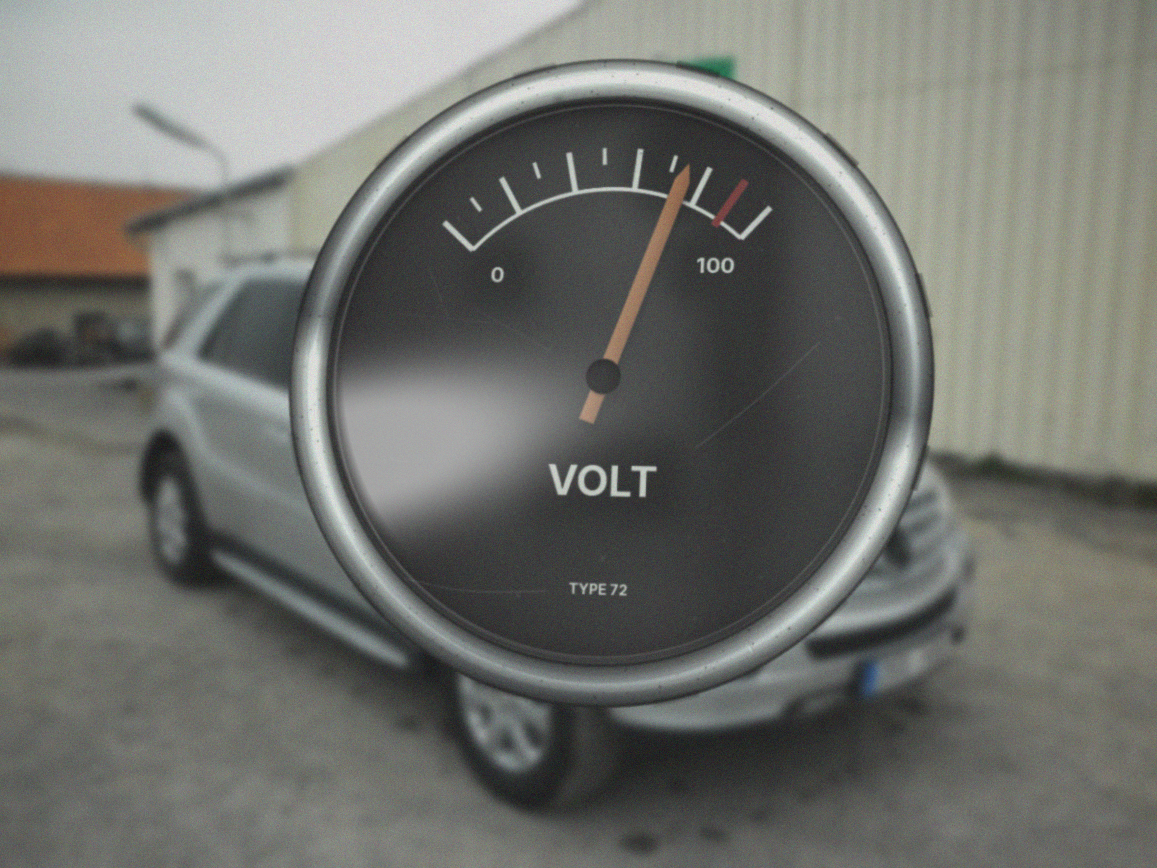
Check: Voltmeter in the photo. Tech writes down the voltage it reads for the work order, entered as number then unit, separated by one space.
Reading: 75 V
